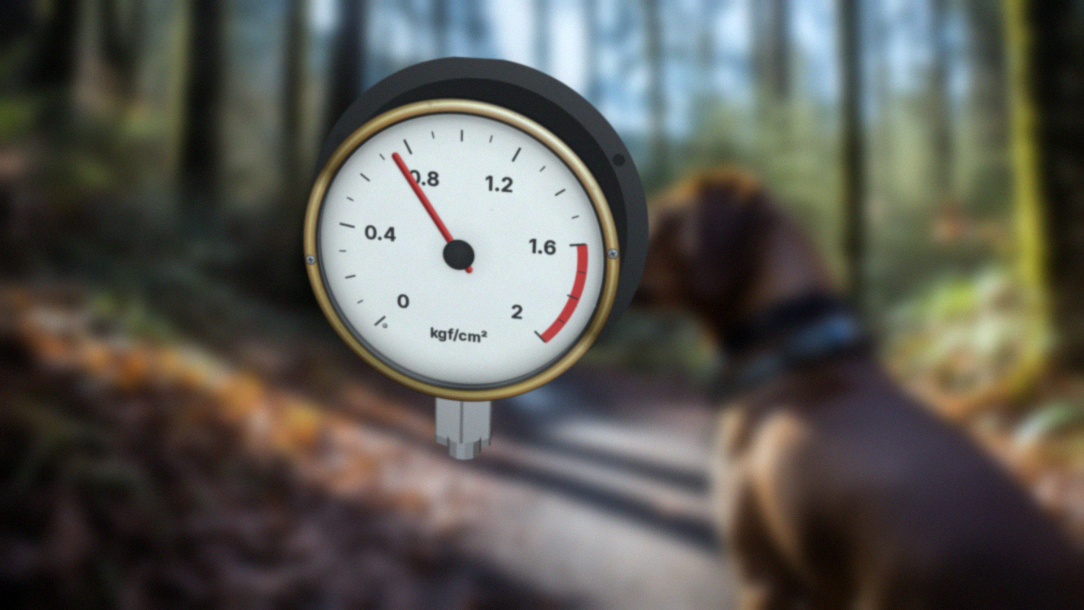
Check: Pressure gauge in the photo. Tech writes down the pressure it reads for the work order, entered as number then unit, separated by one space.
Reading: 0.75 kg/cm²
